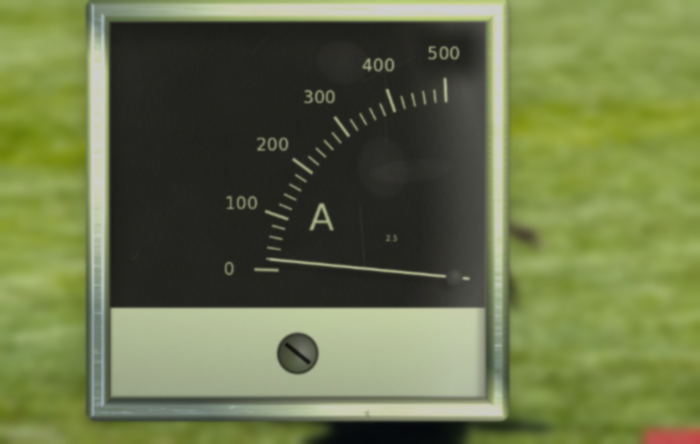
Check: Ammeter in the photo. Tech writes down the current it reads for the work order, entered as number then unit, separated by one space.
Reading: 20 A
